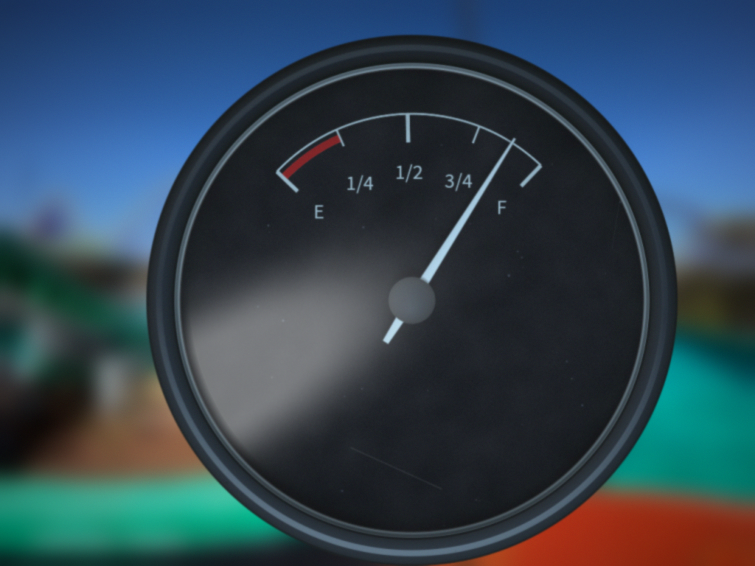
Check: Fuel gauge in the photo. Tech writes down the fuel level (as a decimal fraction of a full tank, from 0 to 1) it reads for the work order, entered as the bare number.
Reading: 0.875
